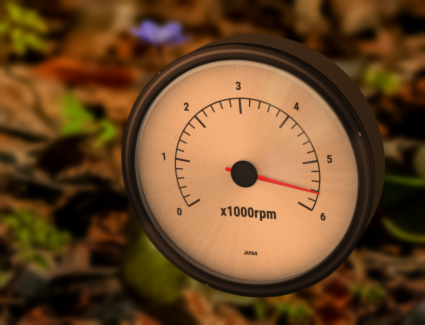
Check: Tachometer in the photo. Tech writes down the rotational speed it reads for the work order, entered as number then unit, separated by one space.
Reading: 5600 rpm
